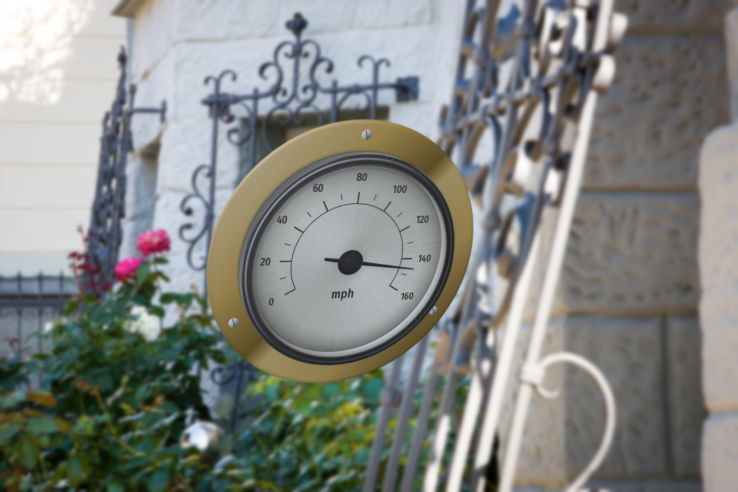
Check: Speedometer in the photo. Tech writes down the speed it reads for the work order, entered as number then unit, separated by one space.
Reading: 145 mph
